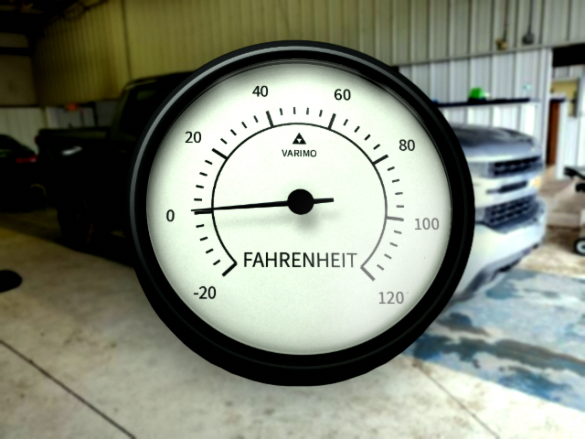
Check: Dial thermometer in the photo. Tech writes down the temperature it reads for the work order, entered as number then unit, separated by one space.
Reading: 0 °F
